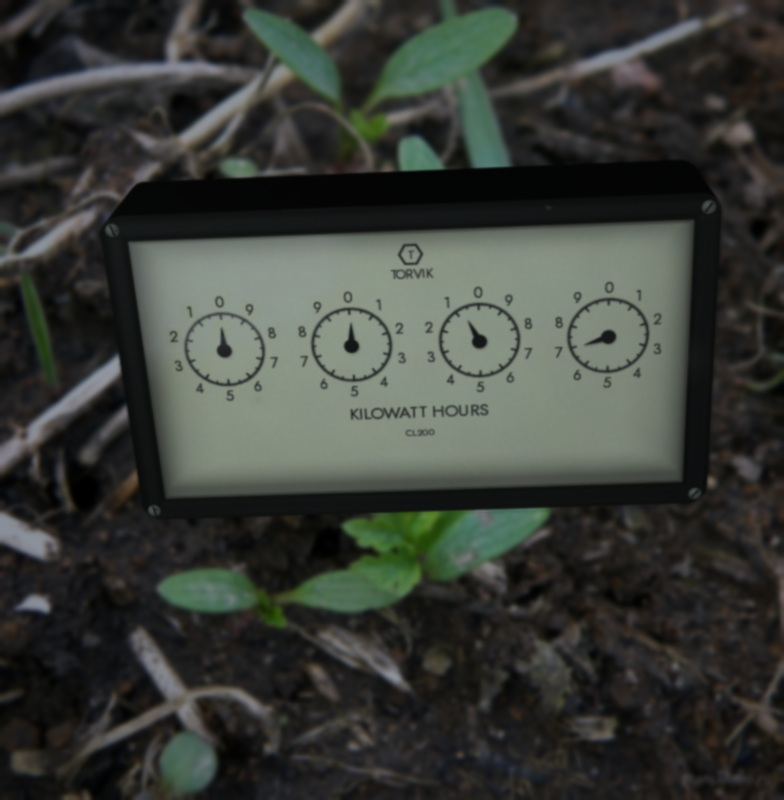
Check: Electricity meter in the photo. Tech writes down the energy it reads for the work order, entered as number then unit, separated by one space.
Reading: 7 kWh
